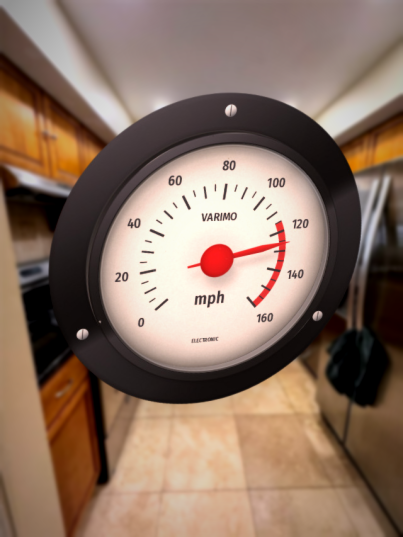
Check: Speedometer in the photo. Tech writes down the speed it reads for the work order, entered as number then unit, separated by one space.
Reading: 125 mph
